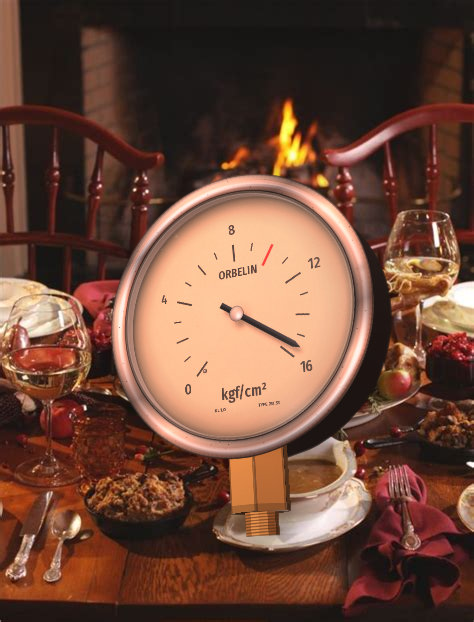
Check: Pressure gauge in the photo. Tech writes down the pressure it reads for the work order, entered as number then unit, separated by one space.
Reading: 15.5 kg/cm²
